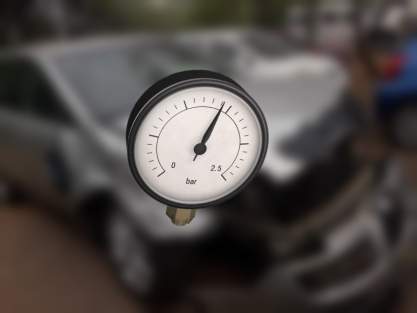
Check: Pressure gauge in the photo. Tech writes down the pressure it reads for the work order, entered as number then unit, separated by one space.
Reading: 1.4 bar
